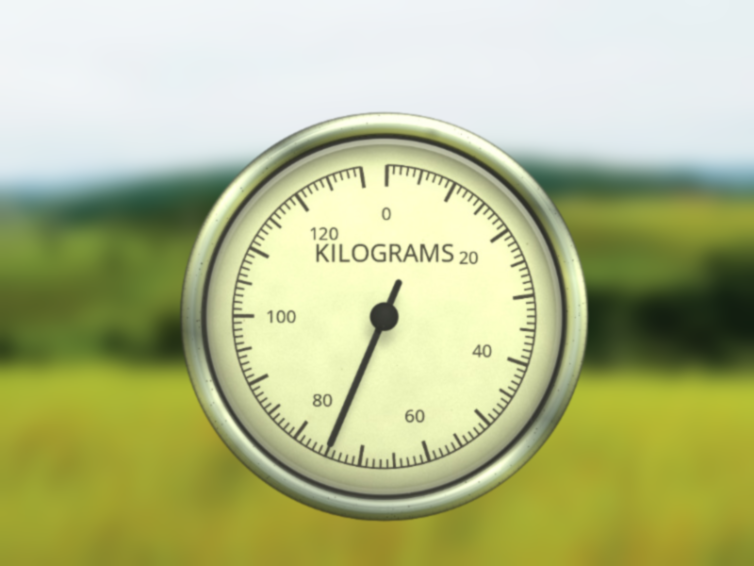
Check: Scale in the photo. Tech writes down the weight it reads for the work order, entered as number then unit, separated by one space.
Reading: 75 kg
